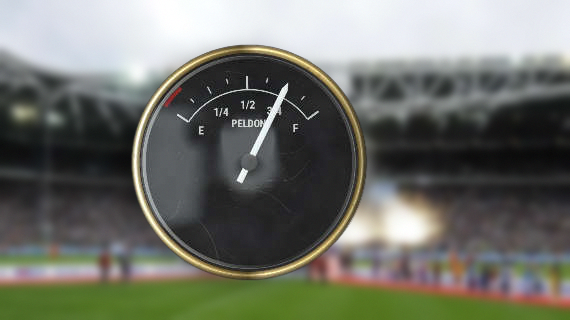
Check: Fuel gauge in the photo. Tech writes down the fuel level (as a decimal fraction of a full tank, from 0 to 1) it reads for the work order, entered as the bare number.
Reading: 0.75
